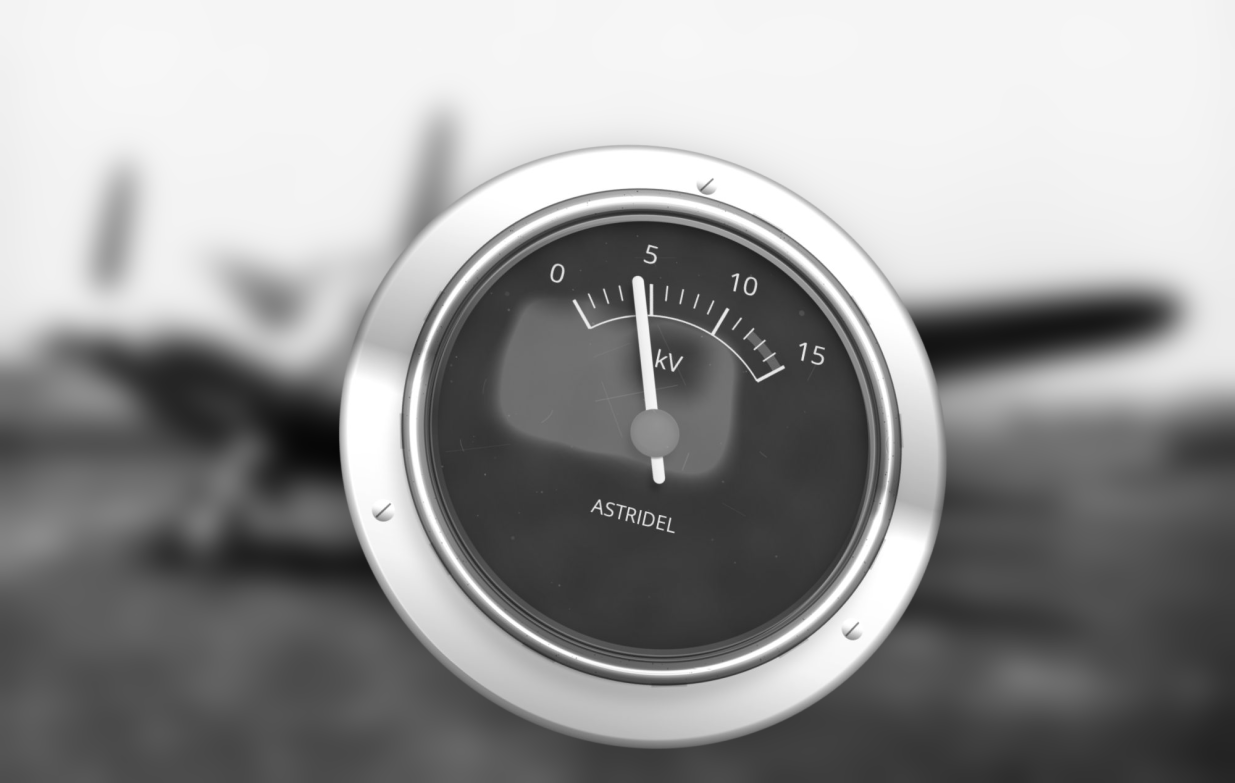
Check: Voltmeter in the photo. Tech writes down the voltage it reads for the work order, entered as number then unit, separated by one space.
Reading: 4 kV
